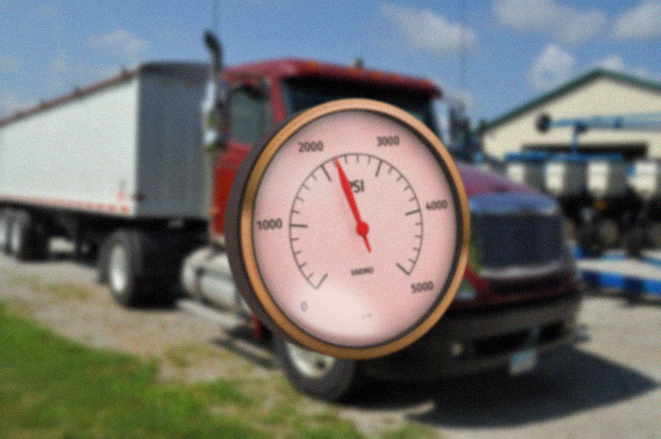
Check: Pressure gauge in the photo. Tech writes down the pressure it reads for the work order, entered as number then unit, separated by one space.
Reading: 2200 psi
